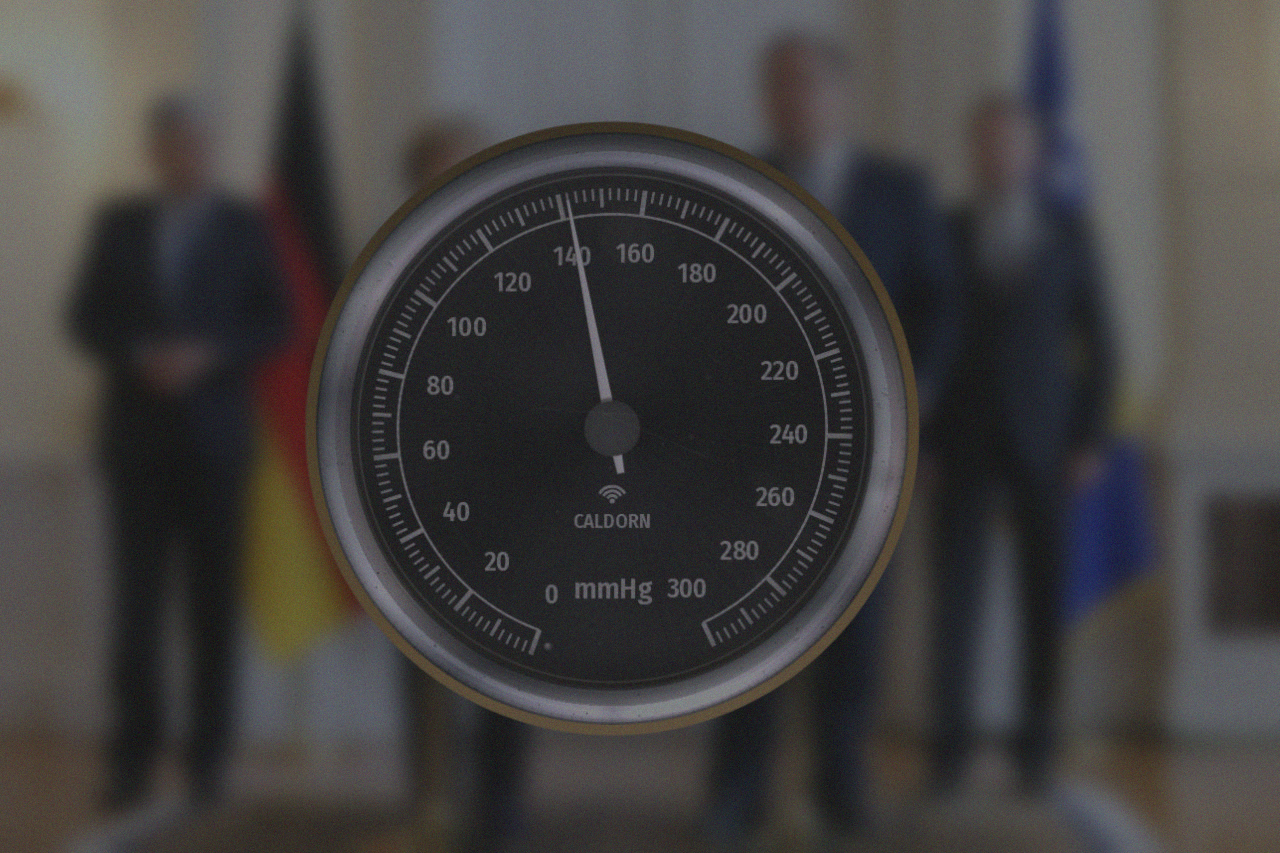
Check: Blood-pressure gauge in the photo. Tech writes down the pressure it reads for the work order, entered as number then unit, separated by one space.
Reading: 142 mmHg
